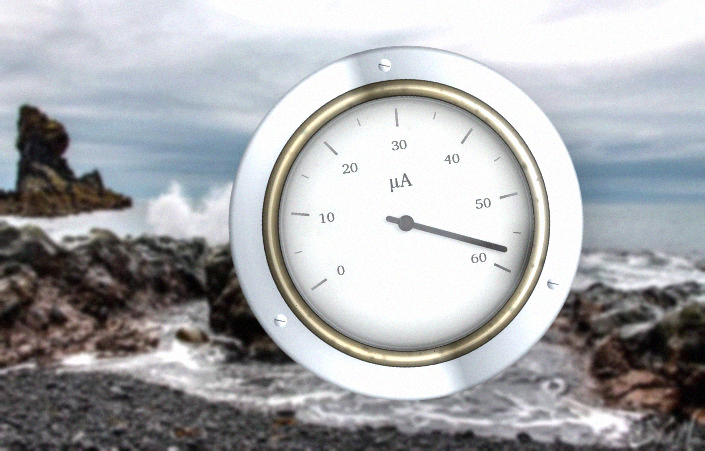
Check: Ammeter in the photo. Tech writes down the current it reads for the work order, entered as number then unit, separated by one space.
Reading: 57.5 µA
